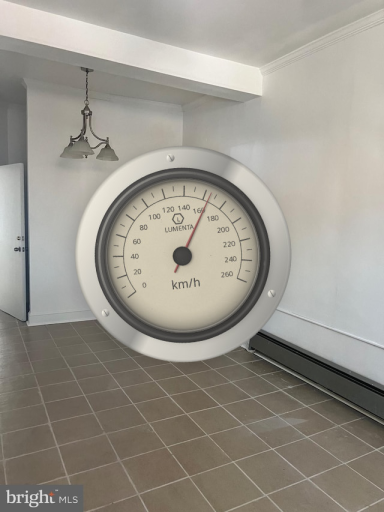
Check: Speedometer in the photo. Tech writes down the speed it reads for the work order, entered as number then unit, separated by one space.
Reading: 165 km/h
